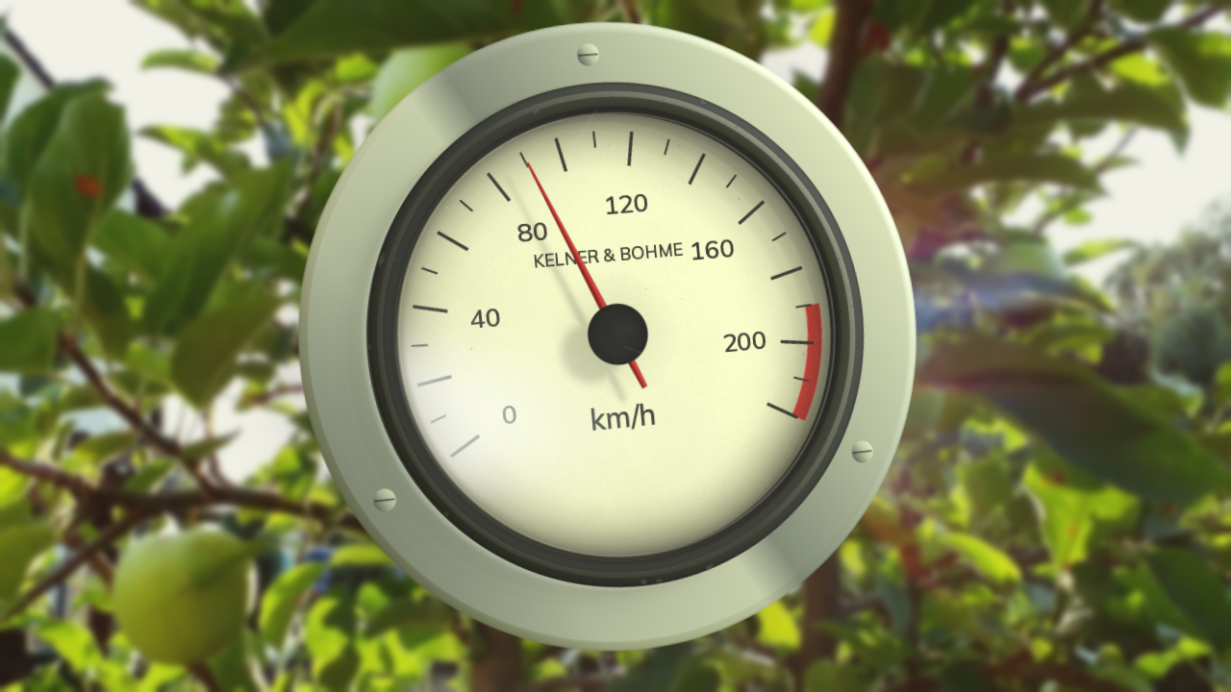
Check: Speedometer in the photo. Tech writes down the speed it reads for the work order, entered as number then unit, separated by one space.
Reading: 90 km/h
